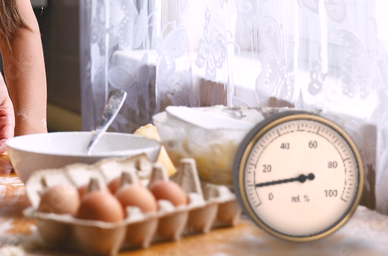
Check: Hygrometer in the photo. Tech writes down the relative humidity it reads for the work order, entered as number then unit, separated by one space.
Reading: 10 %
